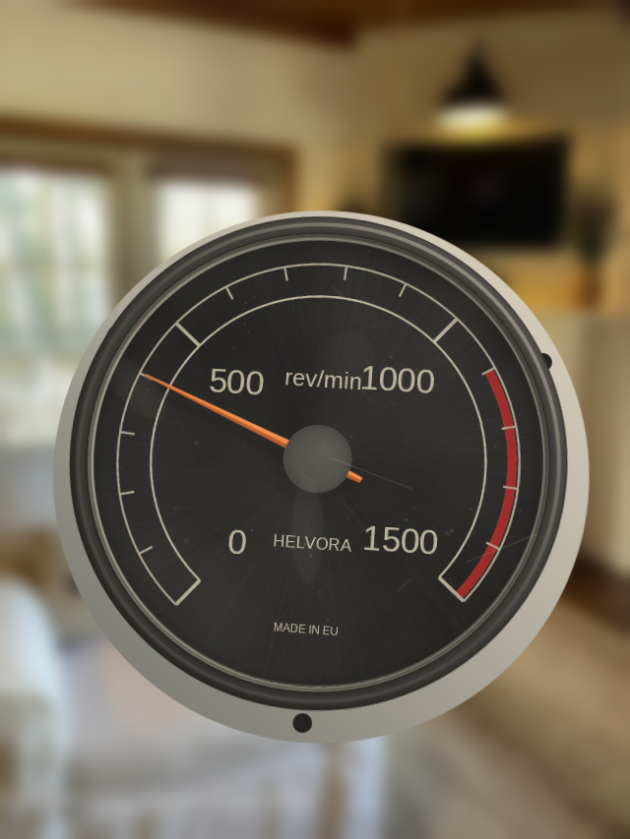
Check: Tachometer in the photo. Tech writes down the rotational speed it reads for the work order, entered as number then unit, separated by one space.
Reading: 400 rpm
